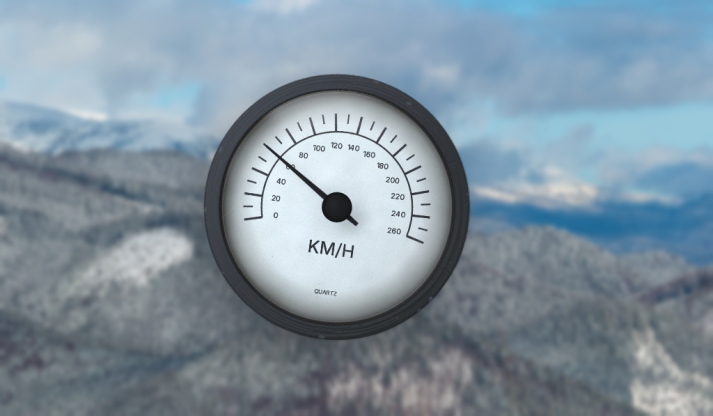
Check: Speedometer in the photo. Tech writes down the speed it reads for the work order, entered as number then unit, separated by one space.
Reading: 60 km/h
